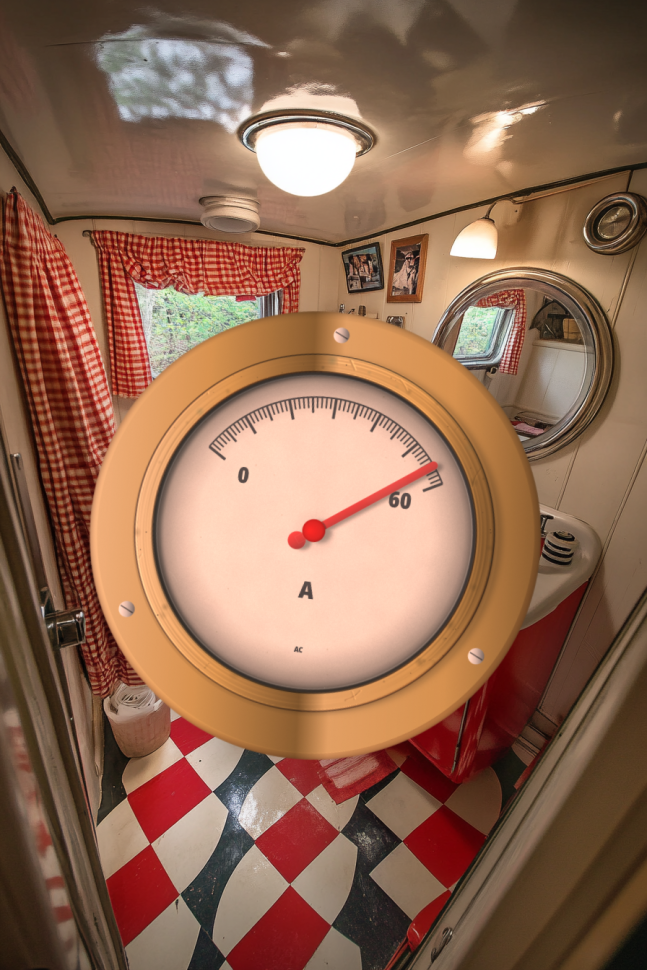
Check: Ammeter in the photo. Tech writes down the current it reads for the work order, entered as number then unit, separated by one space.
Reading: 56 A
